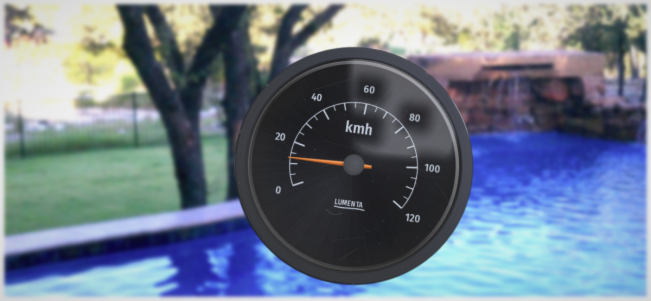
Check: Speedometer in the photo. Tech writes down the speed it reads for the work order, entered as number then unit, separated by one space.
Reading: 12.5 km/h
